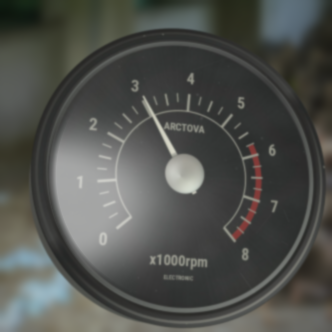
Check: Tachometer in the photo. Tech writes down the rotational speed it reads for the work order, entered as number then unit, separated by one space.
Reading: 3000 rpm
